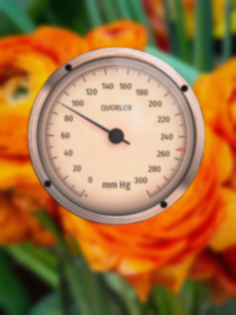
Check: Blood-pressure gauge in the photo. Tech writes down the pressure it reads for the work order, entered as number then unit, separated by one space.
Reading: 90 mmHg
